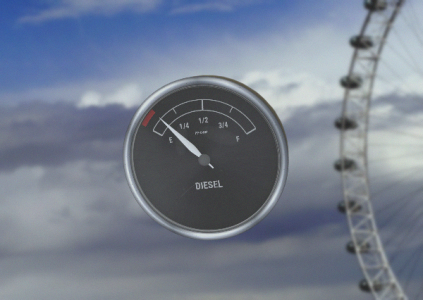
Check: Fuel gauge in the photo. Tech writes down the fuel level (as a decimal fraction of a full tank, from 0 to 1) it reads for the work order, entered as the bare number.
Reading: 0.125
